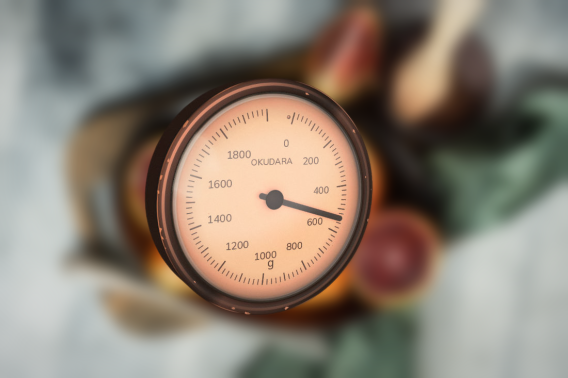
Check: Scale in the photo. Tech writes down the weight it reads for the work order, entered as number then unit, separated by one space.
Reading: 540 g
